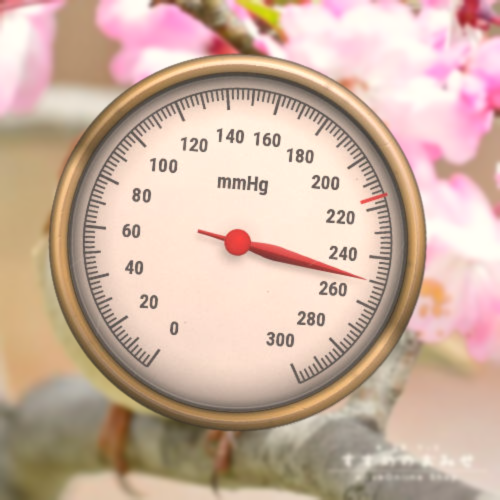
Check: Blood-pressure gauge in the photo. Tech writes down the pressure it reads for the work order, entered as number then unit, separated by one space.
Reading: 250 mmHg
